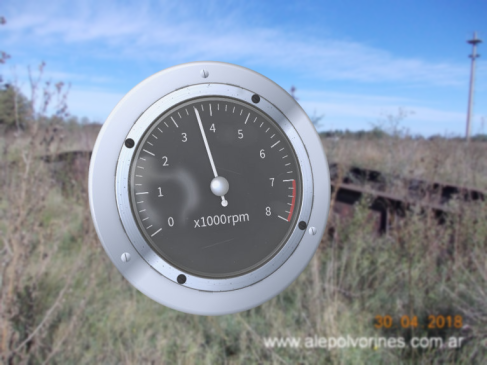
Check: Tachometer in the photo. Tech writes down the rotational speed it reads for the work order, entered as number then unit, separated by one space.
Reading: 3600 rpm
